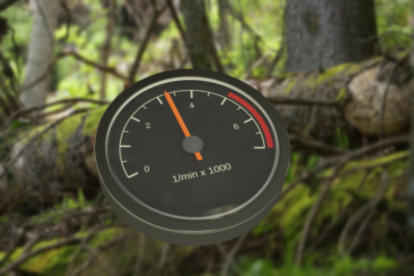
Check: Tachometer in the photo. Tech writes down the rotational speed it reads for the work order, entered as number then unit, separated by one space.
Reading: 3250 rpm
